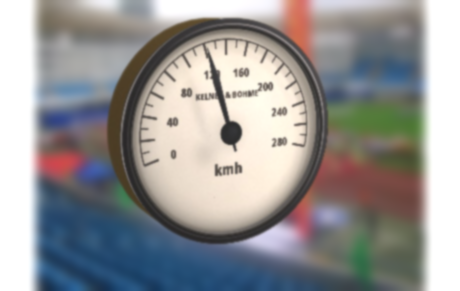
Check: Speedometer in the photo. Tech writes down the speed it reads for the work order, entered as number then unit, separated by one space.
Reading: 120 km/h
